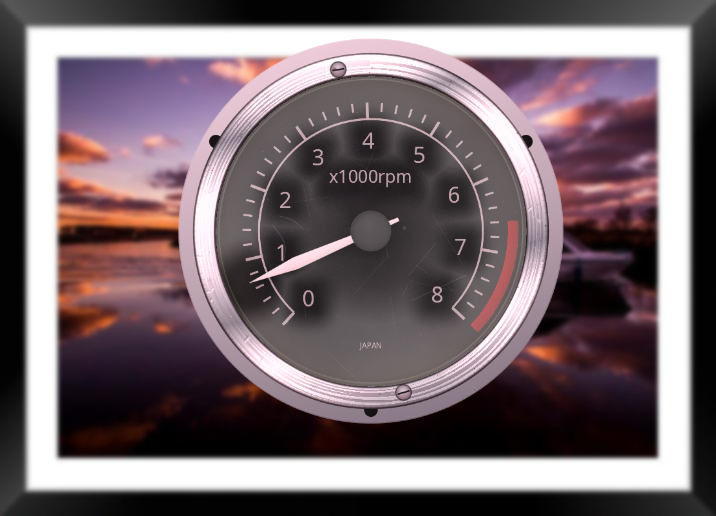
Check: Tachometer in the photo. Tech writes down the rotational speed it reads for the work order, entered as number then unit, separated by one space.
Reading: 700 rpm
